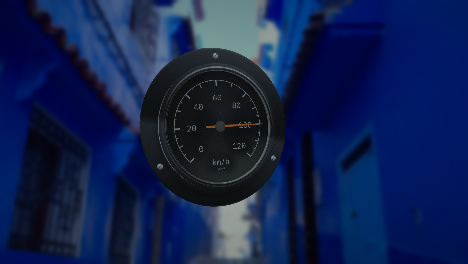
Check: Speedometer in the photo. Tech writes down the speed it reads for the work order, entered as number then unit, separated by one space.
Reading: 100 km/h
